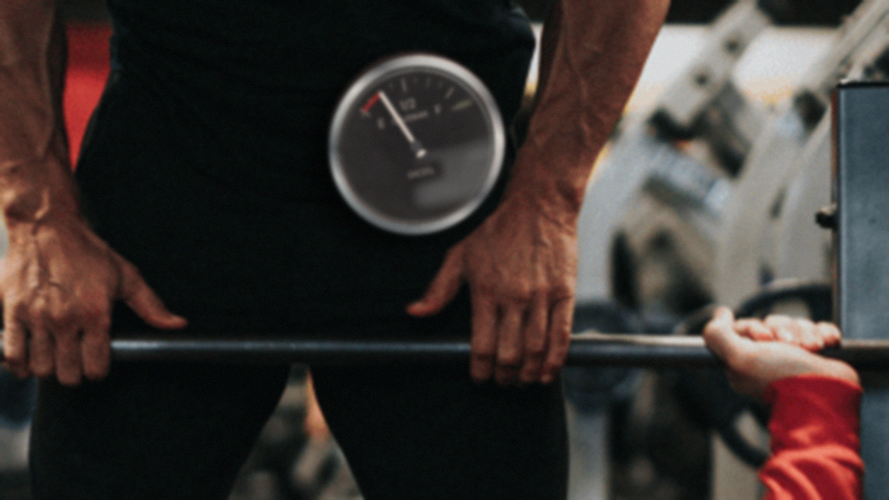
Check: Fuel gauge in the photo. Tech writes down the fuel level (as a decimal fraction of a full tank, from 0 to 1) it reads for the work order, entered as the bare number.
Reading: 0.25
